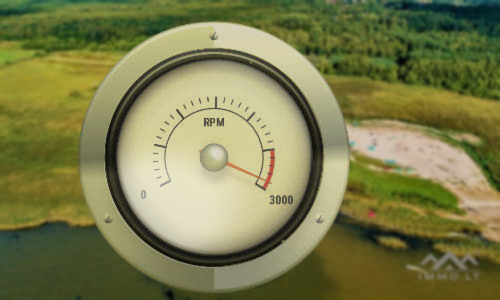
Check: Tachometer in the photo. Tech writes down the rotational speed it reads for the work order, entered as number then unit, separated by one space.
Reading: 2900 rpm
